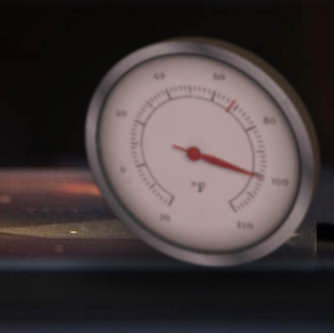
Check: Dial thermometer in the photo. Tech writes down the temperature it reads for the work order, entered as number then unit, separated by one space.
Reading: 100 °F
